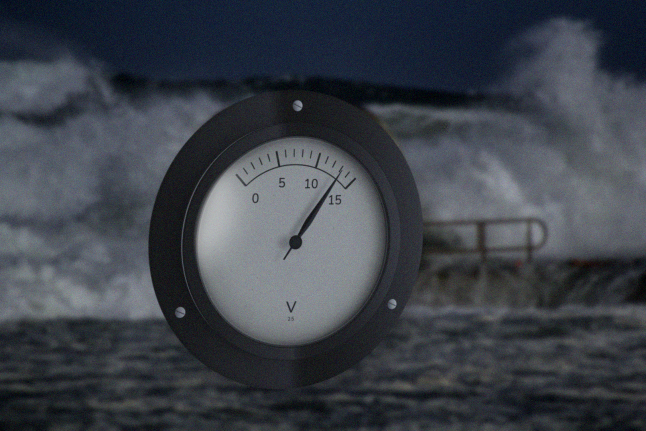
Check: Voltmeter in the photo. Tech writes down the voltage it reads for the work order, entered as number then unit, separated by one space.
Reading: 13 V
